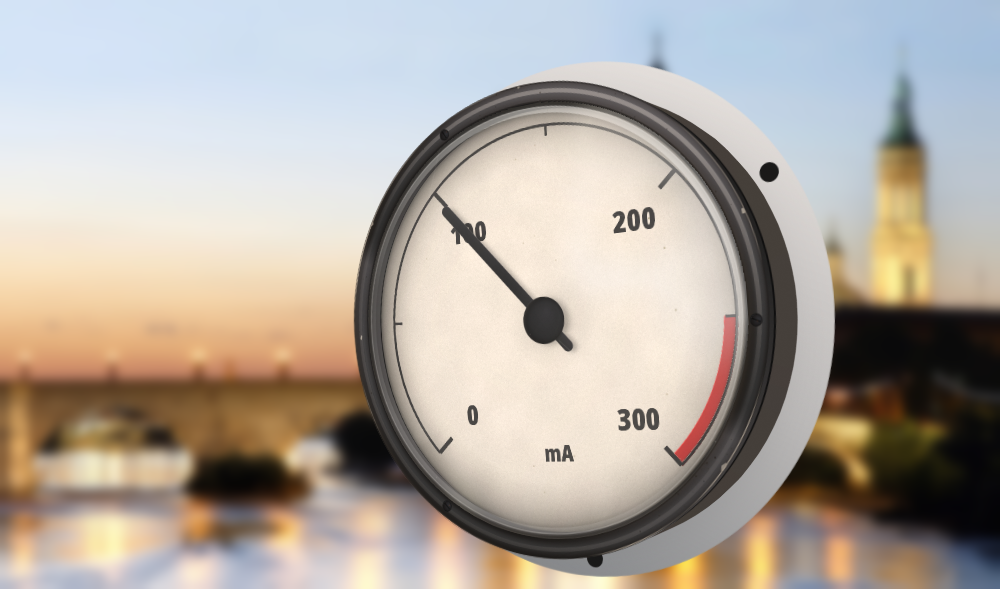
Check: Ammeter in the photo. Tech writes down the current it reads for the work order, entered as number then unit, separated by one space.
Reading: 100 mA
